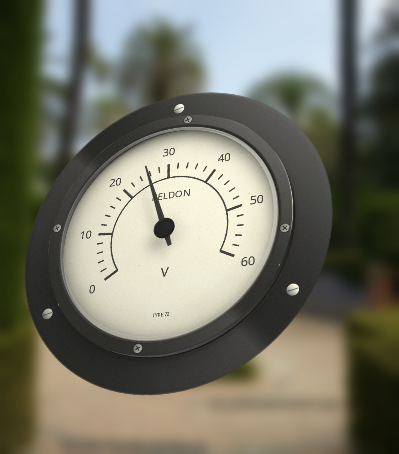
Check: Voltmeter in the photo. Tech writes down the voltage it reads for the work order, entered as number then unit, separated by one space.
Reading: 26 V
